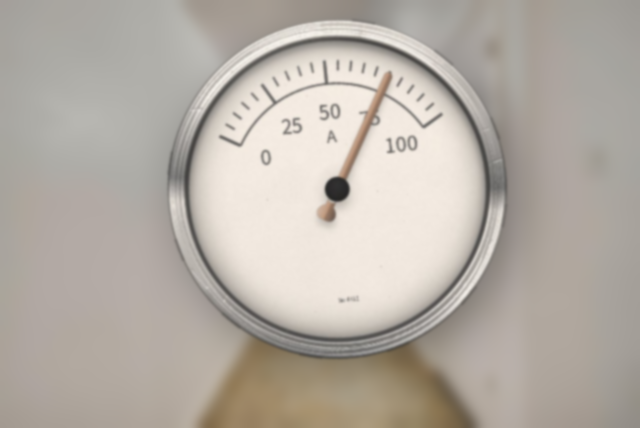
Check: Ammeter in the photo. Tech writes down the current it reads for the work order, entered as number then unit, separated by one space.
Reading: 75 A
